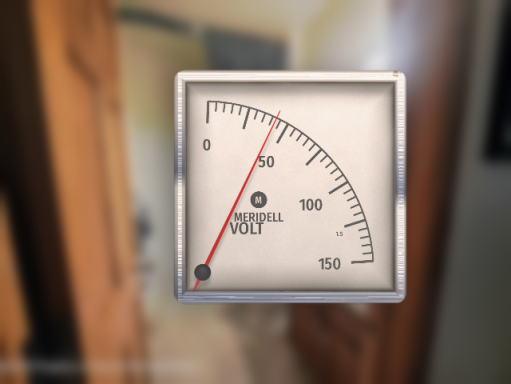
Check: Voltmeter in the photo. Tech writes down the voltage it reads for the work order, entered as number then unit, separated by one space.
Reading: 42.5 V
